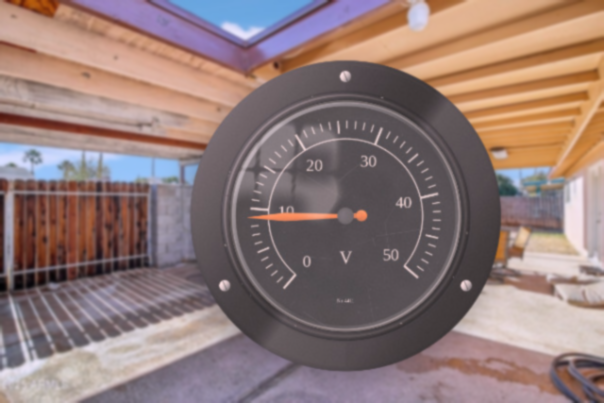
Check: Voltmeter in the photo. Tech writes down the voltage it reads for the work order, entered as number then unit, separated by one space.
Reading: 9 V
